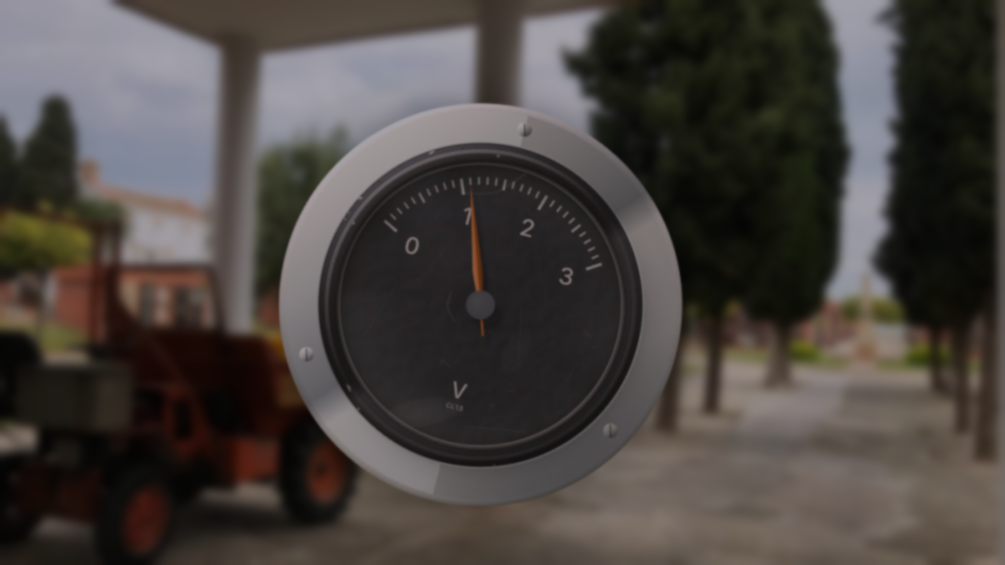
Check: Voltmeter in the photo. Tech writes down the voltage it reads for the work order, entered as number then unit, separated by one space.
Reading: 1.1 V
